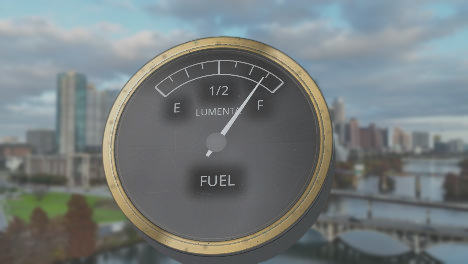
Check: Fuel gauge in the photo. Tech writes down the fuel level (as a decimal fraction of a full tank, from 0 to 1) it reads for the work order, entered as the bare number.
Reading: 0.875
